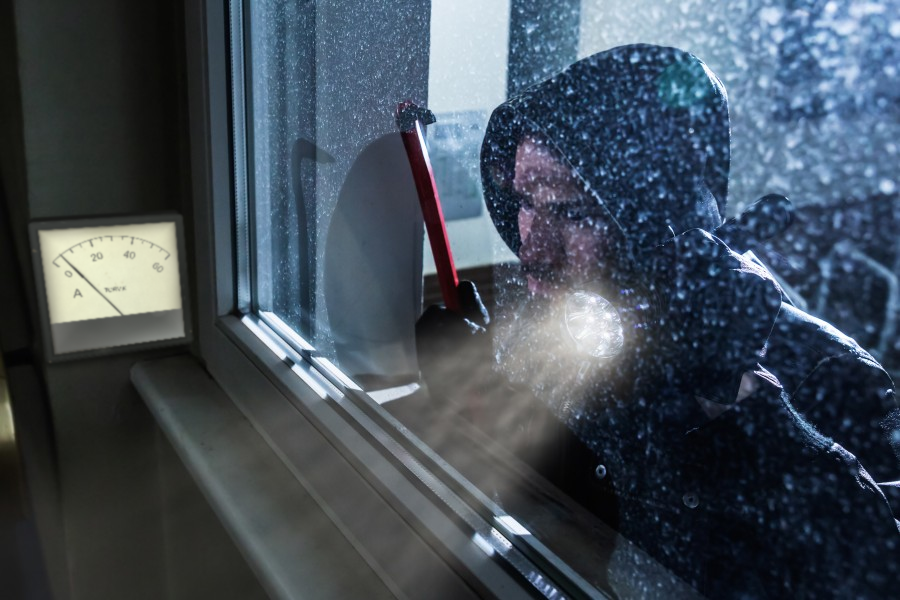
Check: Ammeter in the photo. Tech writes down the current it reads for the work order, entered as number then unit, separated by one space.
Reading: 5 A
